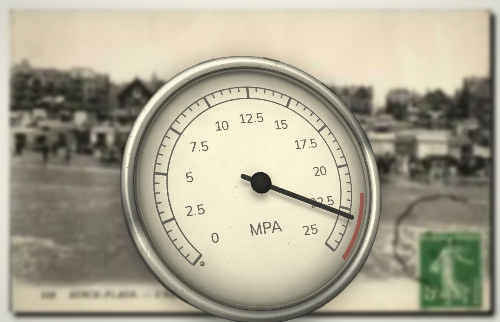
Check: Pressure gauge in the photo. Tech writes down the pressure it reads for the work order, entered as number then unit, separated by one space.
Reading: 23 MPa
